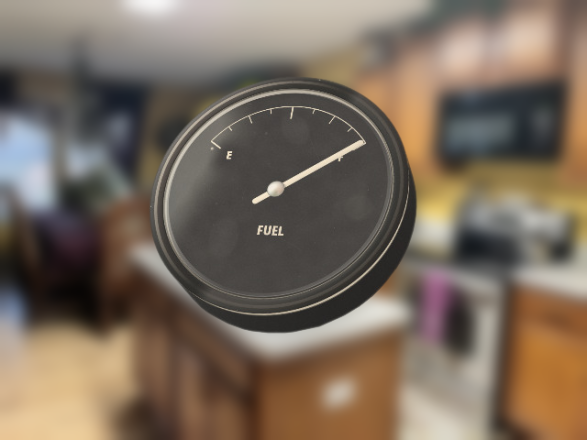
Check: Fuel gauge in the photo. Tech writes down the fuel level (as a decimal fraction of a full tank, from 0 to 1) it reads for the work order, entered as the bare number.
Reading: 1
